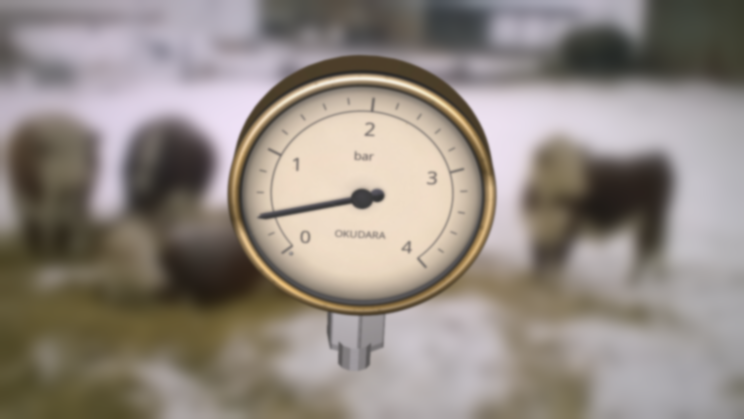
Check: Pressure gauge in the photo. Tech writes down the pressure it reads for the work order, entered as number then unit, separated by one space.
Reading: 0.4 bar
